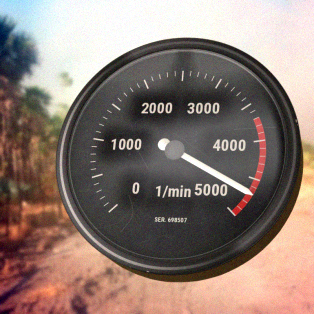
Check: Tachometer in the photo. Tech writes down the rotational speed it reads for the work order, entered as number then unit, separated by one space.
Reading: 4700 rpm
